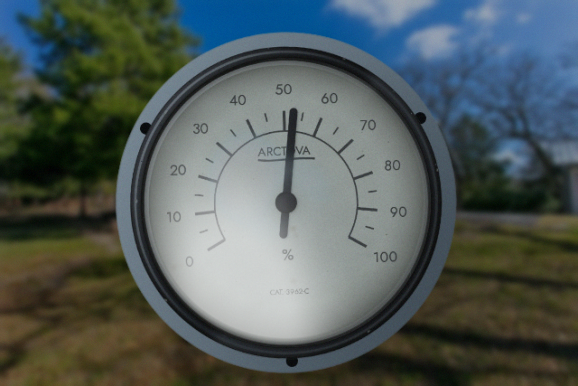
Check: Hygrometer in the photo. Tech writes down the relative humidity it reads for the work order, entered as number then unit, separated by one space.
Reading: 52.5 %
